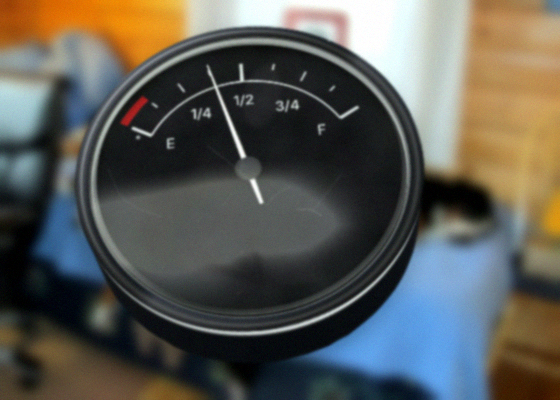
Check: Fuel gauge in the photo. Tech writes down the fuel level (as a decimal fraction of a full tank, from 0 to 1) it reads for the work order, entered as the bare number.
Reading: 0.375
